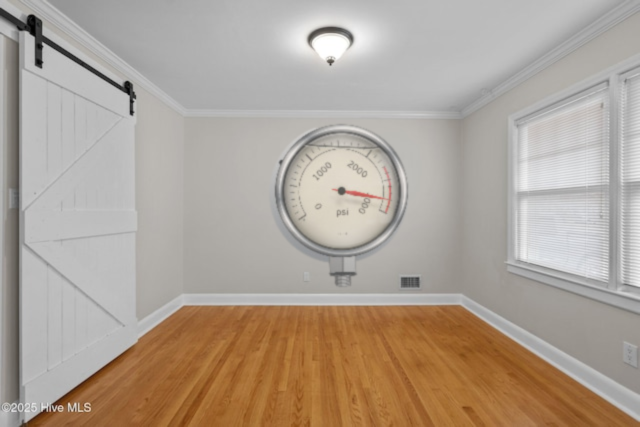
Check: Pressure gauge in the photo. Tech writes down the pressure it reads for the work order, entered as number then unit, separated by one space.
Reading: 2800 psi
